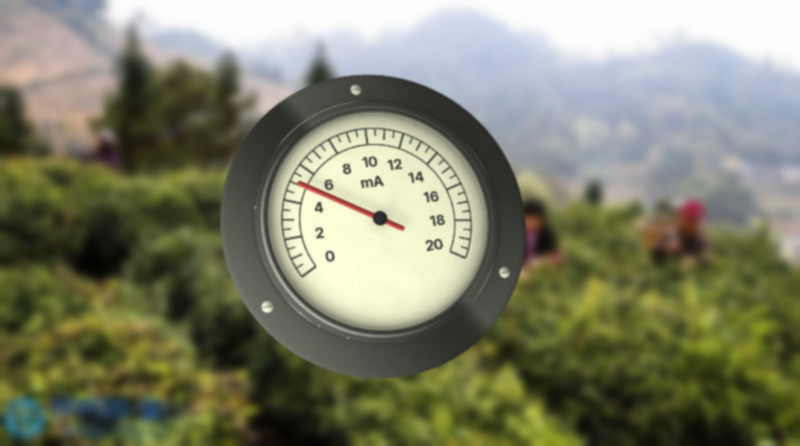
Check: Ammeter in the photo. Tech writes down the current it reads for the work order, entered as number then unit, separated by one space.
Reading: 5 mA
